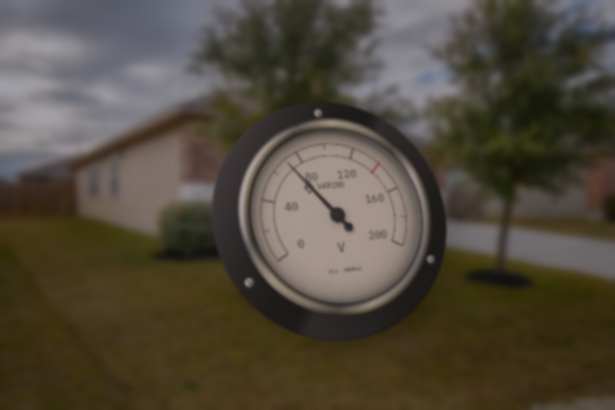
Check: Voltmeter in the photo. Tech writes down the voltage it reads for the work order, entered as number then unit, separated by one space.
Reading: 70 V
